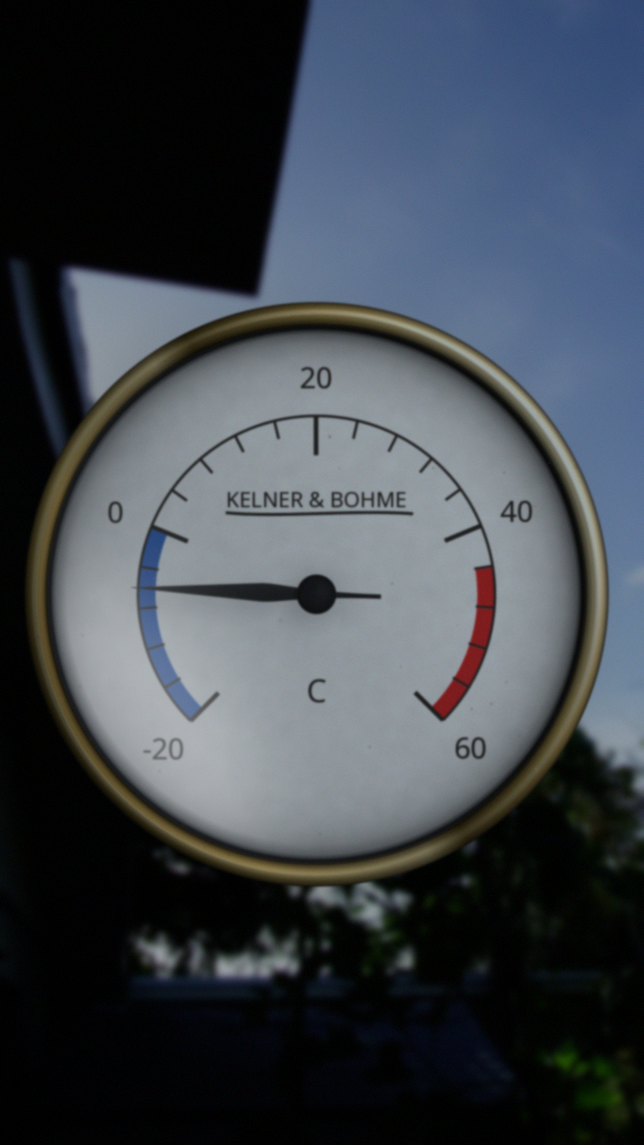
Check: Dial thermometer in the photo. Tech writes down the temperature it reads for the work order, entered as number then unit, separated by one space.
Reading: -6 °C
